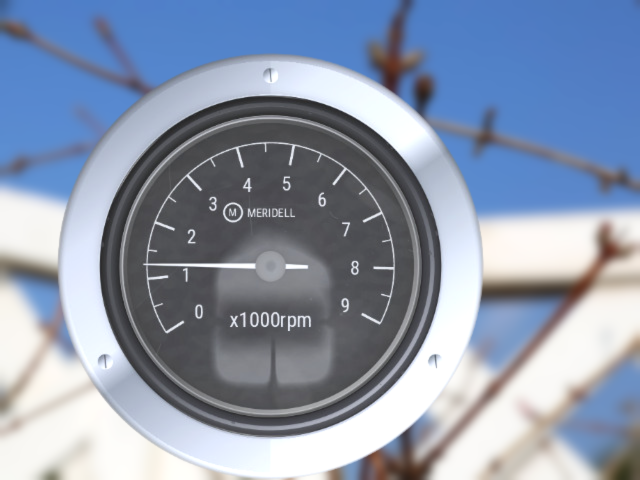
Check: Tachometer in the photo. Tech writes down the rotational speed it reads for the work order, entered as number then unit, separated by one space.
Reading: 1250 rpm
